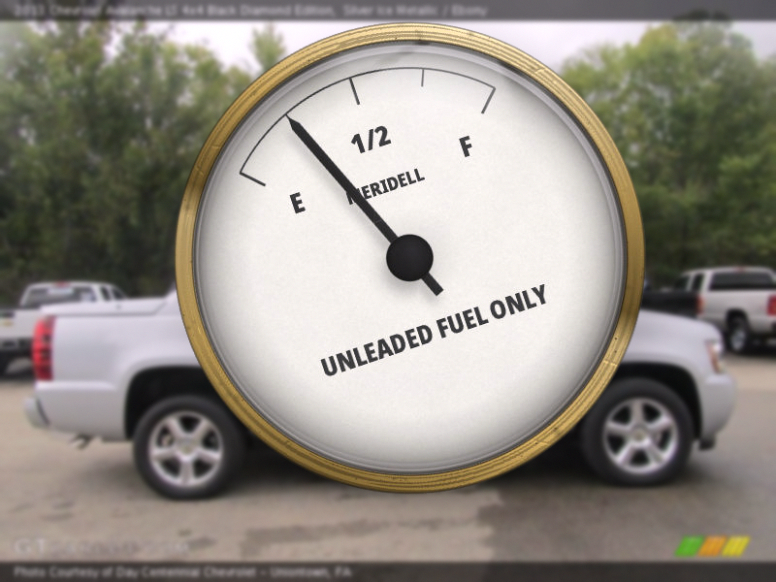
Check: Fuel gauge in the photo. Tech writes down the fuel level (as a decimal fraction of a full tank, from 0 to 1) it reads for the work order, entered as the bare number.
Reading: 0.25
